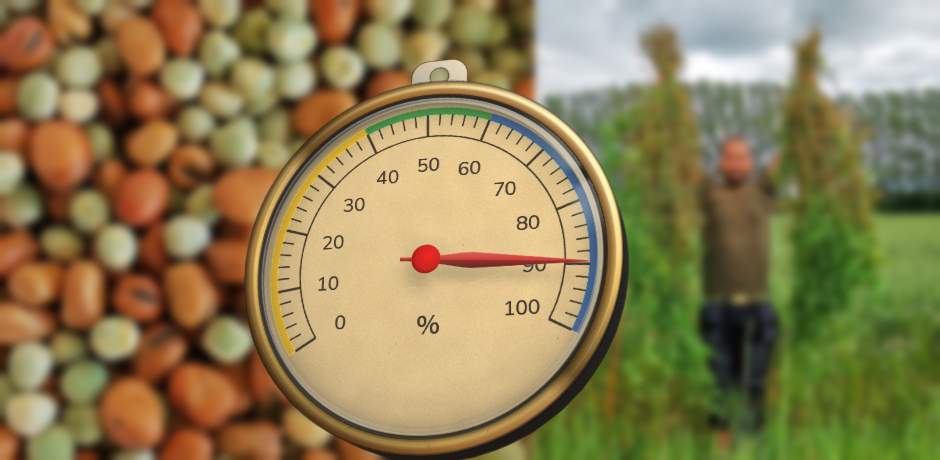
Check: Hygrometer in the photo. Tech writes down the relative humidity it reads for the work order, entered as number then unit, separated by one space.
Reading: 90 %
